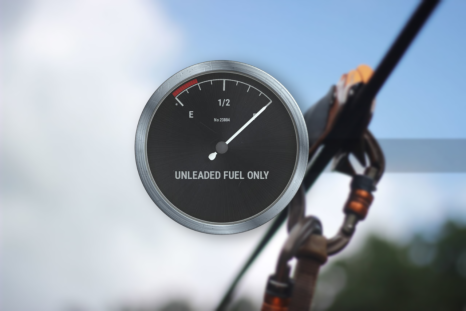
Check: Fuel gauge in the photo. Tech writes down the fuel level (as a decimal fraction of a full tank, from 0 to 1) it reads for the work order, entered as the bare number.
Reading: 1
